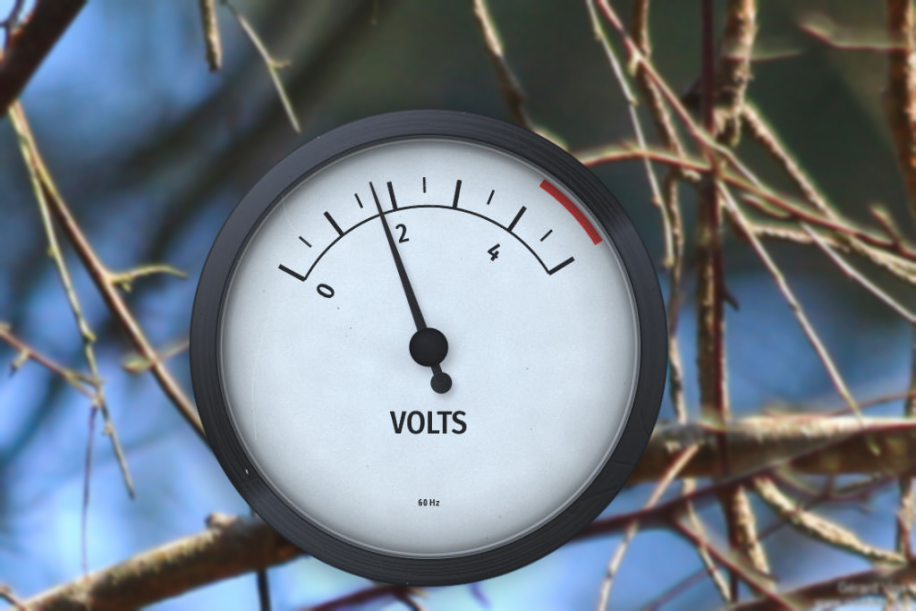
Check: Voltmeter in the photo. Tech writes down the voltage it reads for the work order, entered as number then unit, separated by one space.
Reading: 1.75 V
